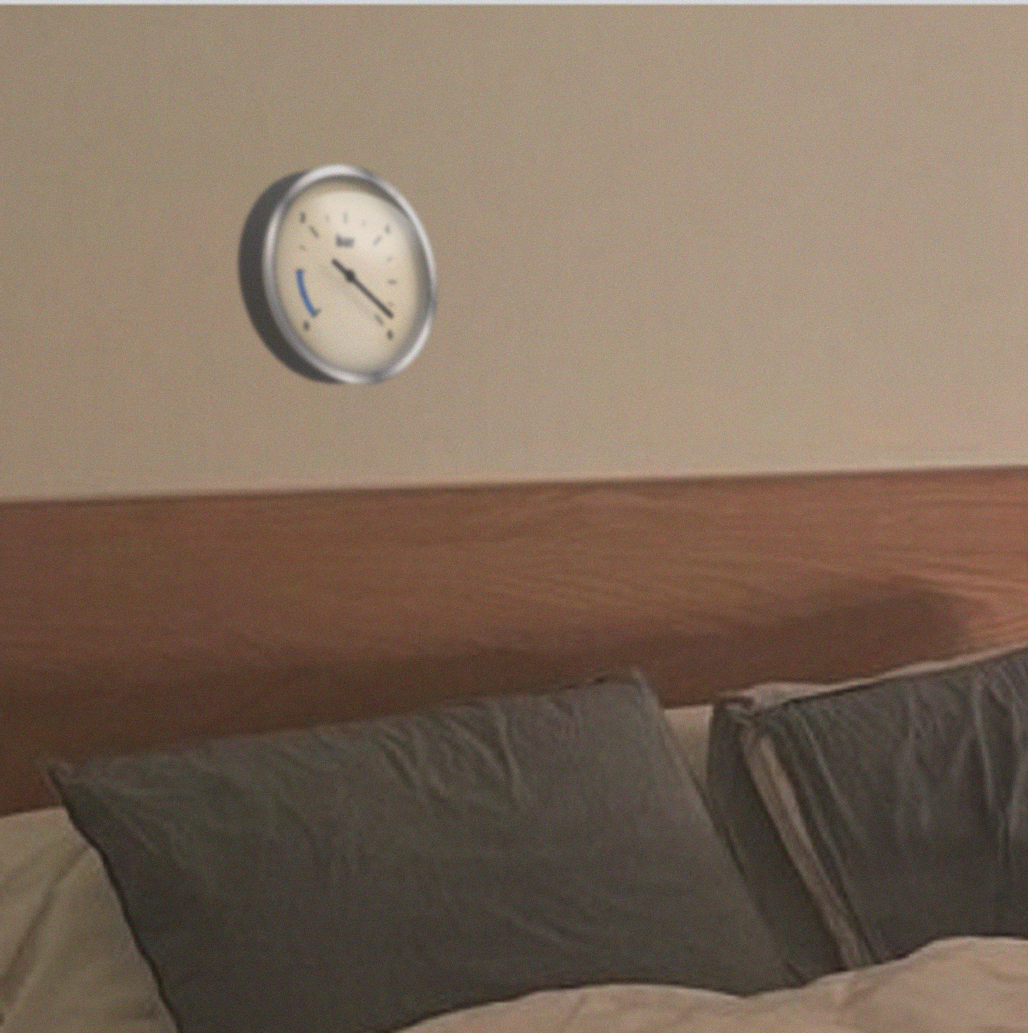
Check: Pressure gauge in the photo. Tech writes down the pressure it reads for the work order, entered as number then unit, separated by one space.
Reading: 5.75 bar
